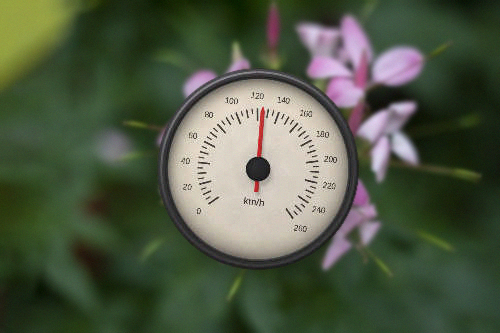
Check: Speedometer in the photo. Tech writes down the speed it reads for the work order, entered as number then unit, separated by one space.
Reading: 125 km/h
